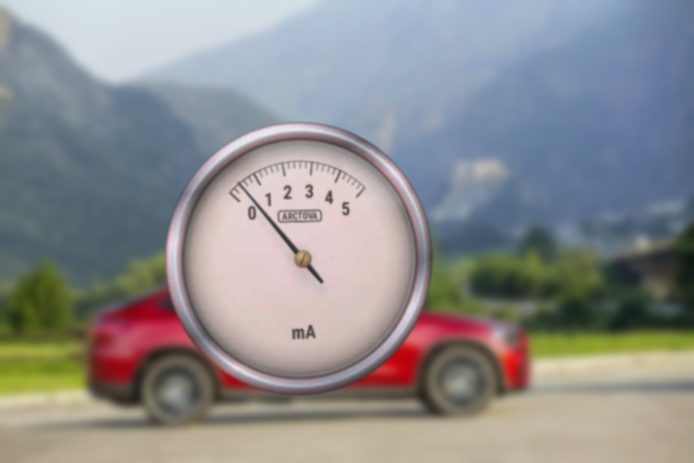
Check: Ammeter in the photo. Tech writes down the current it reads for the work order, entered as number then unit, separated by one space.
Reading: 0.4 mA
